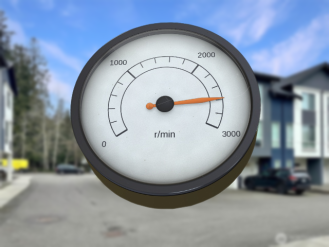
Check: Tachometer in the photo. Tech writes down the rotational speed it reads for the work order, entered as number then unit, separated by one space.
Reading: 2600 rpm
